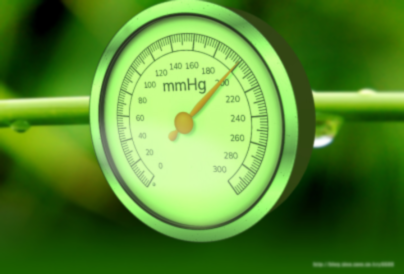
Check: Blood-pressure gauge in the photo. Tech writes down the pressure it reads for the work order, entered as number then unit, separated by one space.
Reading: 200 mmHg
